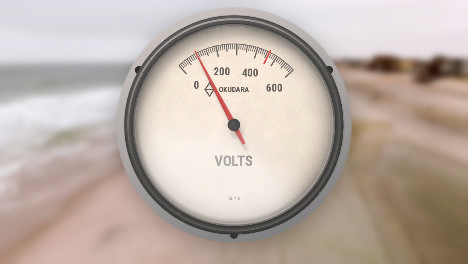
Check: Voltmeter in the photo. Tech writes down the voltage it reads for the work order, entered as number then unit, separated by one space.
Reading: 100 V
